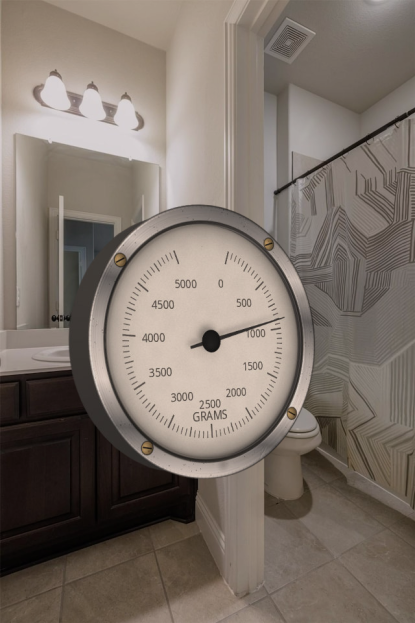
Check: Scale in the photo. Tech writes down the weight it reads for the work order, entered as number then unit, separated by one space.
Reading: 900 g
